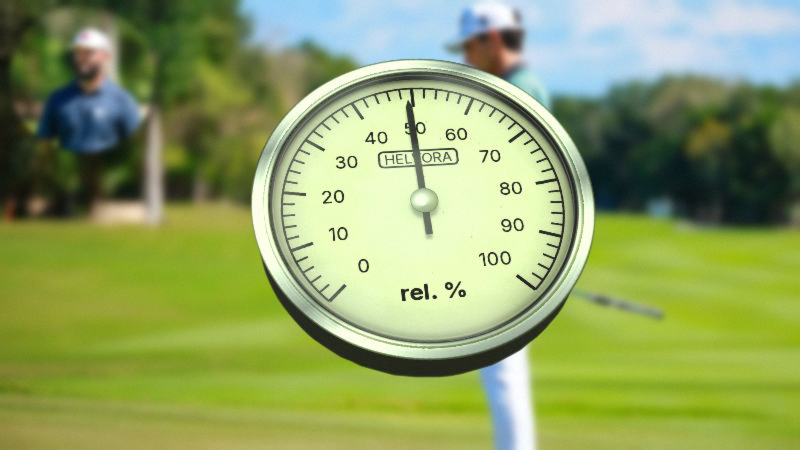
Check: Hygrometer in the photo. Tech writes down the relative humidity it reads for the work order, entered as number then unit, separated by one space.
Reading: 49 %
